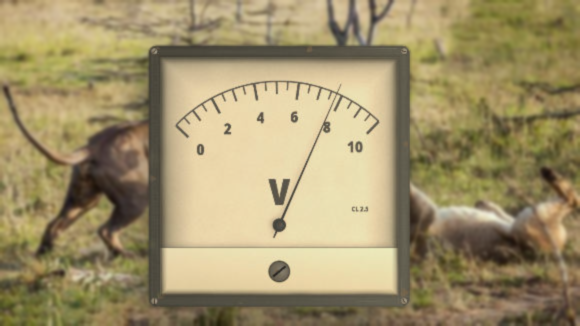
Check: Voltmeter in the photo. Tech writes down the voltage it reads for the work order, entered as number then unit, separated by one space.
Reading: 7.75 V
